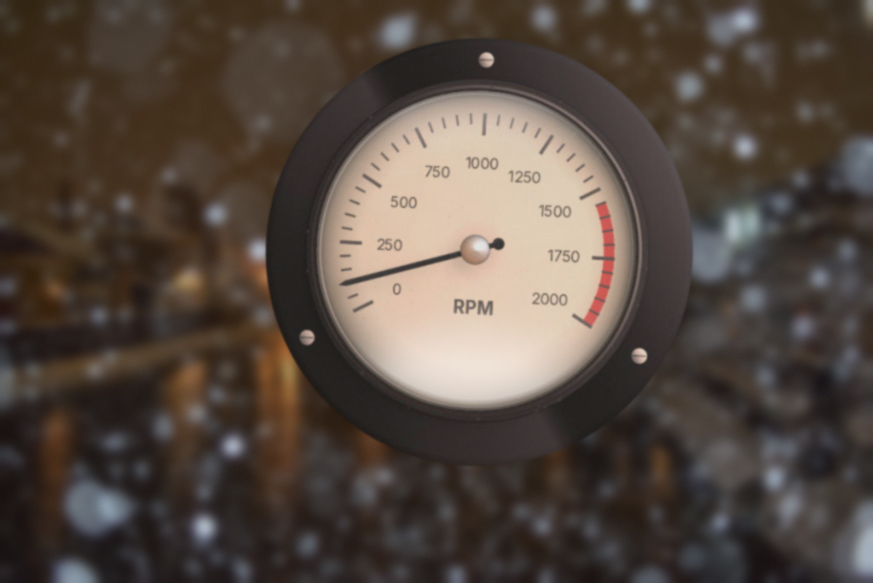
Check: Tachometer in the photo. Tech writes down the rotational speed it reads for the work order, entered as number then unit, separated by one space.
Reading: 100 rpm
